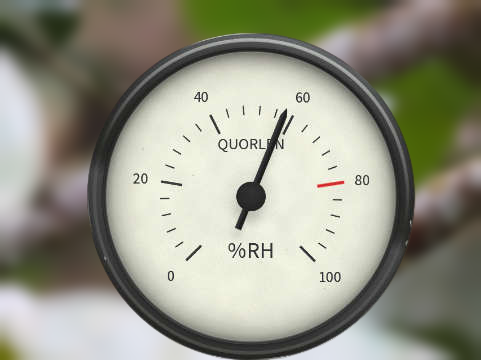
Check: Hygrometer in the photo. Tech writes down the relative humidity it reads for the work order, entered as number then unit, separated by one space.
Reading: 58 %
